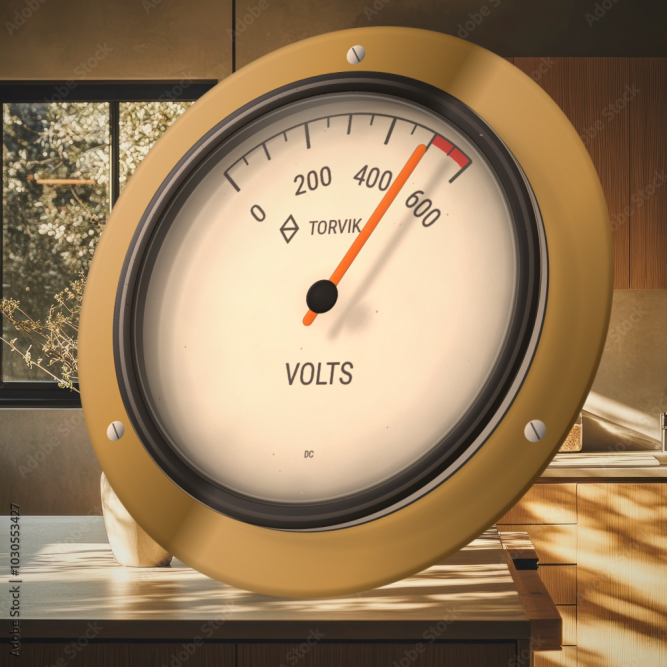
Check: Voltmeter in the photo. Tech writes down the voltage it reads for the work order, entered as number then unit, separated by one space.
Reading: 500 V
